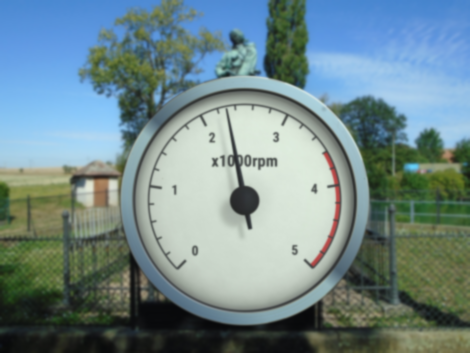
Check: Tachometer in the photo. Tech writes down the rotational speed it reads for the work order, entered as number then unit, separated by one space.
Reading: 2300 rpm
